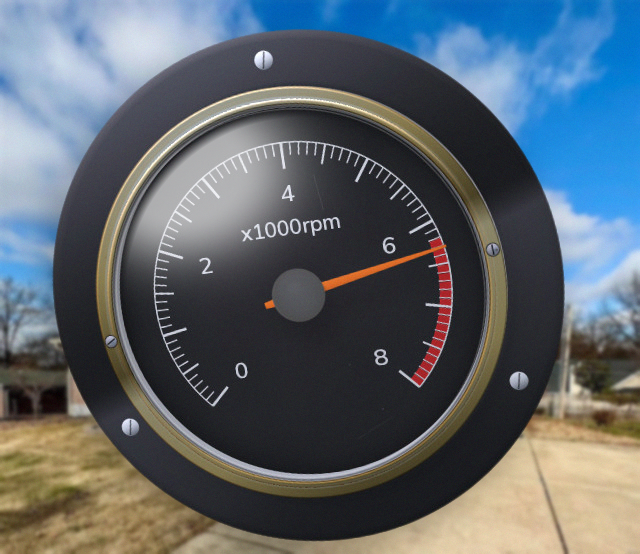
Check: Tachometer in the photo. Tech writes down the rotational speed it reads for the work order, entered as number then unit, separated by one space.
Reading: 6300 rpm
